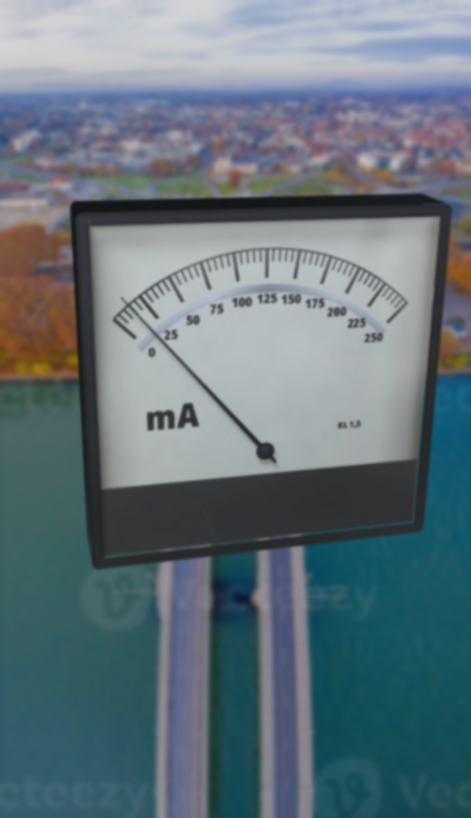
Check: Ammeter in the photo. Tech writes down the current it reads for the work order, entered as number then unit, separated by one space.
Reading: 15 mA
